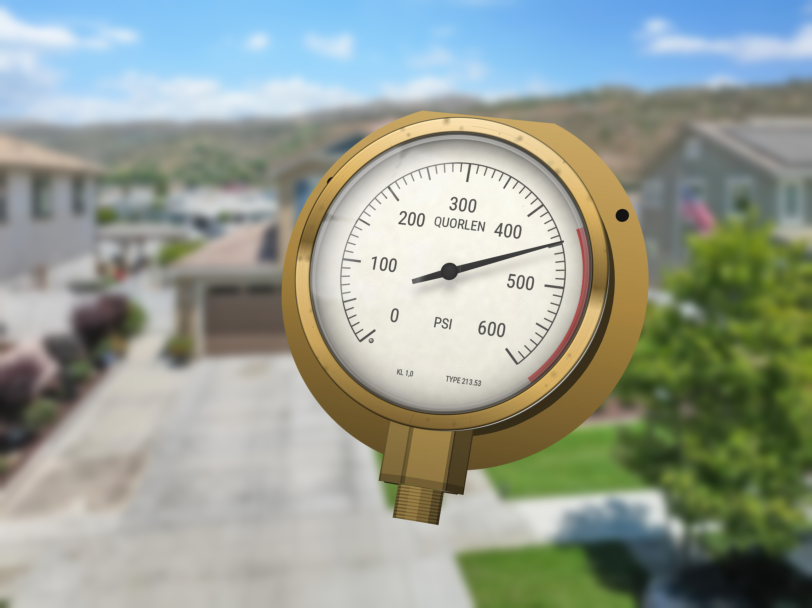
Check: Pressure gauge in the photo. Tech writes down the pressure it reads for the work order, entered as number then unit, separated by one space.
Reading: 450 psi
